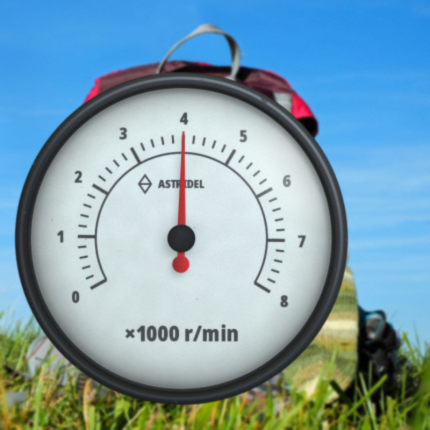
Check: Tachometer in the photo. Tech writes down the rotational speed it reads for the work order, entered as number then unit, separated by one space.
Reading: 4000 rpm
